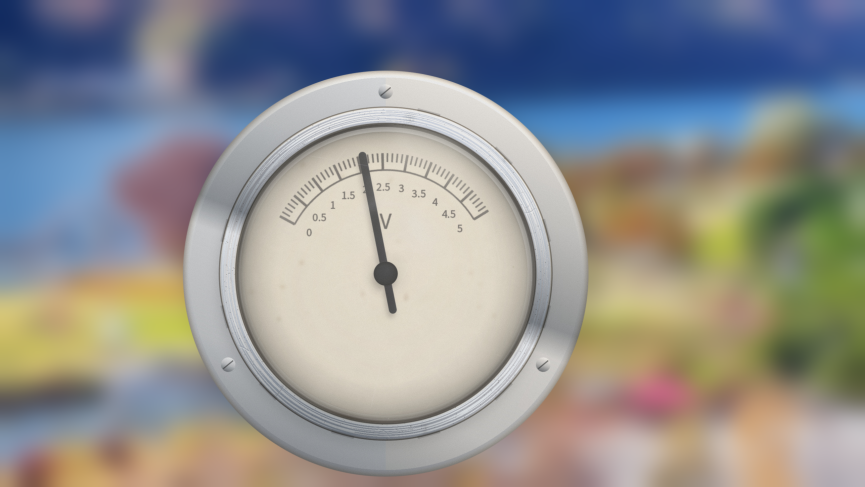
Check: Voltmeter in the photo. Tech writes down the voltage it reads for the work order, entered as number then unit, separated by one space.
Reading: 2.1 V
